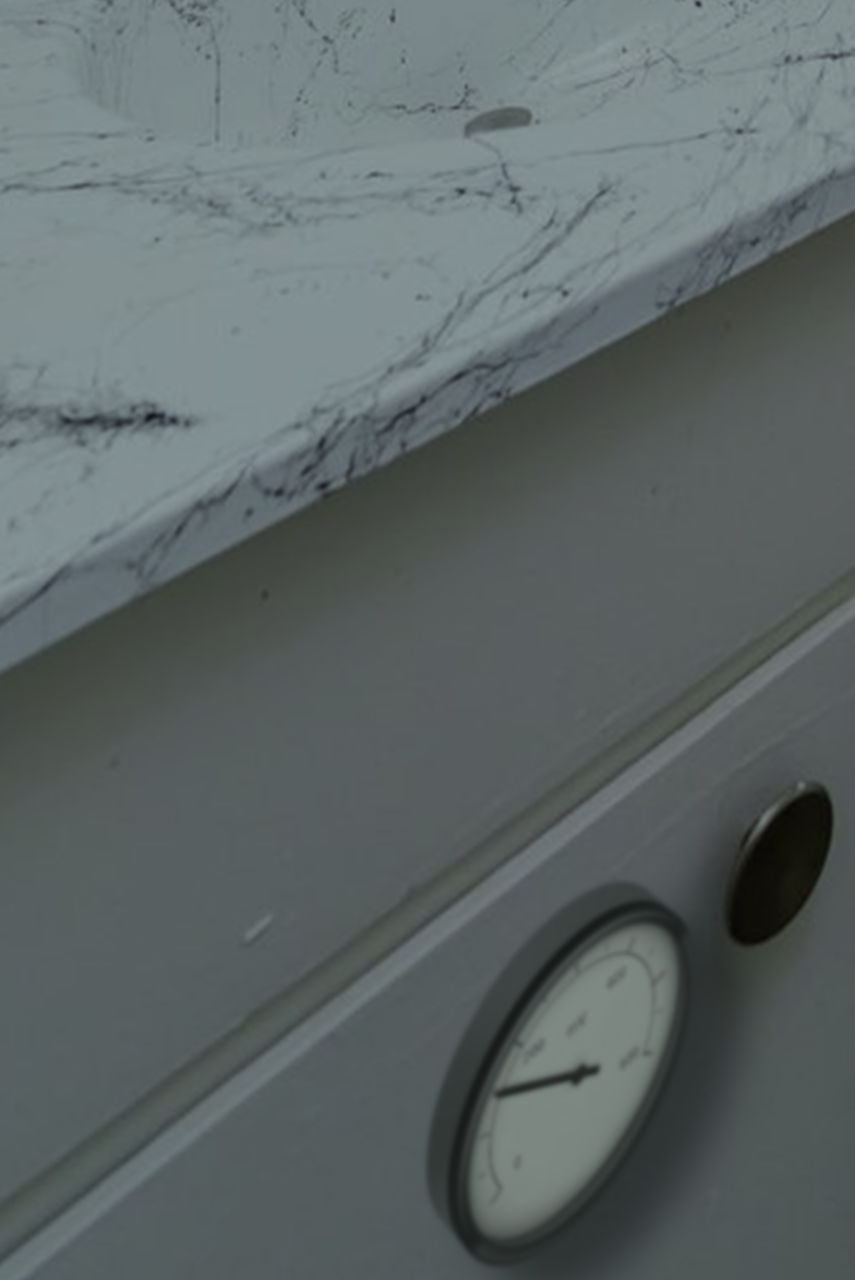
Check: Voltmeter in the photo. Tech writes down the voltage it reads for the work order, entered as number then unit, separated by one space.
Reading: 150 mV
